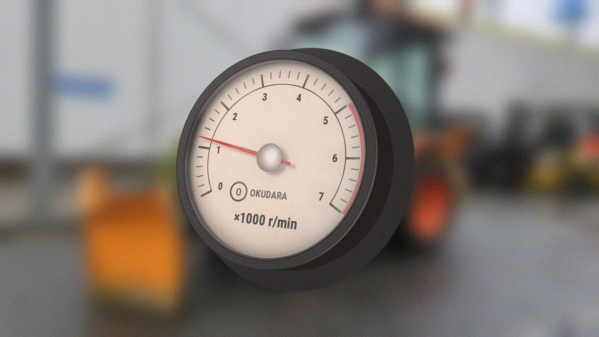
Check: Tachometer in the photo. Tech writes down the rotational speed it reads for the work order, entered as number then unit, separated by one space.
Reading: 1200 rpm
